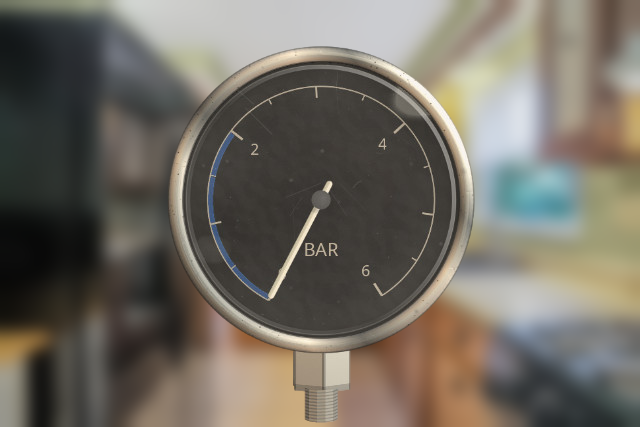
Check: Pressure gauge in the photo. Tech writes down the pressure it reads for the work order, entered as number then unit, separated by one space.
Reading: 0 bar
